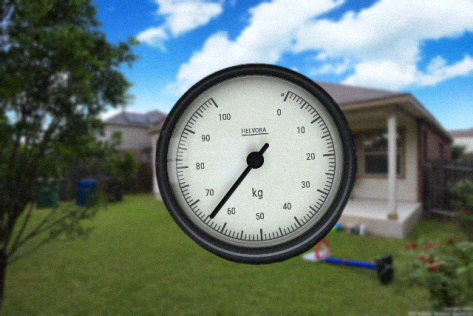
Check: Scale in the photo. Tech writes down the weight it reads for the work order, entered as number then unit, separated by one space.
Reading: 64 kg
